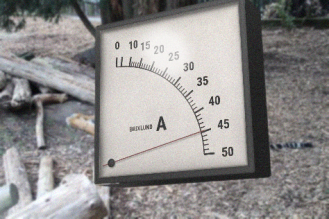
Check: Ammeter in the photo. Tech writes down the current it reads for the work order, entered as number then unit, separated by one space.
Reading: 45 A
